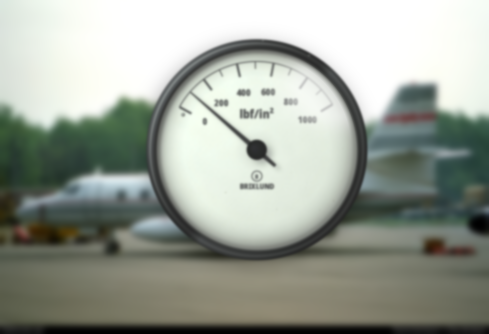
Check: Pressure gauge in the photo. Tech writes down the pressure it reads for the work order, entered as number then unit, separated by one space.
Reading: 100 psi
